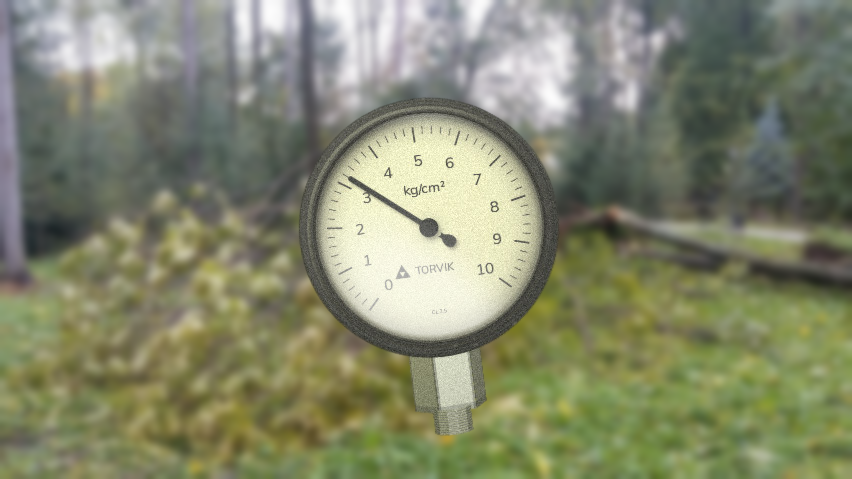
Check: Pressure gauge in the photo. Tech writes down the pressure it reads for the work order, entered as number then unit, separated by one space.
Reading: 3.2 kg/cm²
